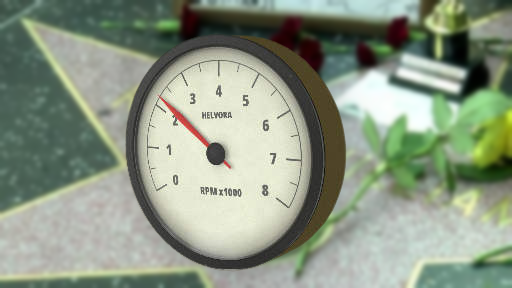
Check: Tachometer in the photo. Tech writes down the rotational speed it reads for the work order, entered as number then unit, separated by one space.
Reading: 2250 rpm
